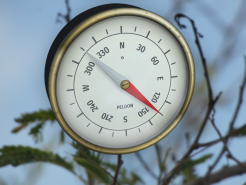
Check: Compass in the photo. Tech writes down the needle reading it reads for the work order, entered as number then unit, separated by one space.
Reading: 135 °
